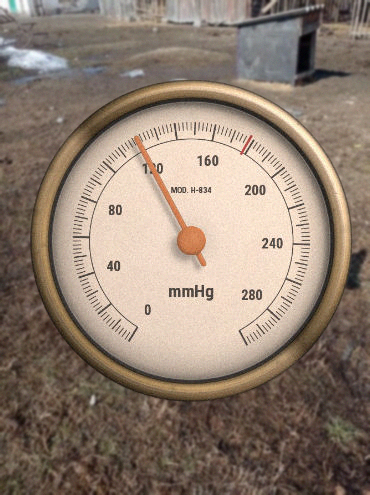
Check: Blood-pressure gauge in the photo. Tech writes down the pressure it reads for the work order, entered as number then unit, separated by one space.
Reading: 120 mmHg
